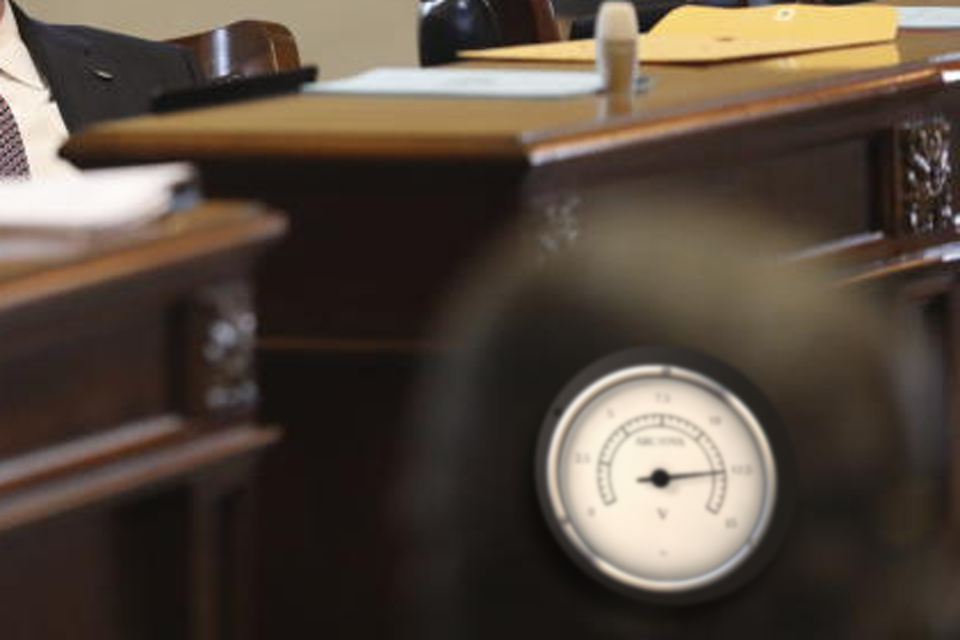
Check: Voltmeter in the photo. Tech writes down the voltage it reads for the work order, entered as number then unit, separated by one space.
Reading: 12.5 V
